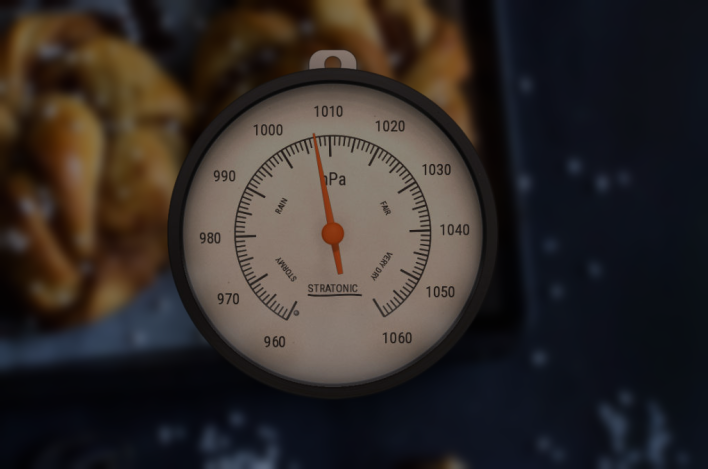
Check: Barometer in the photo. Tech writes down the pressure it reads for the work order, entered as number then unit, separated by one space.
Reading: 1007 hPa
